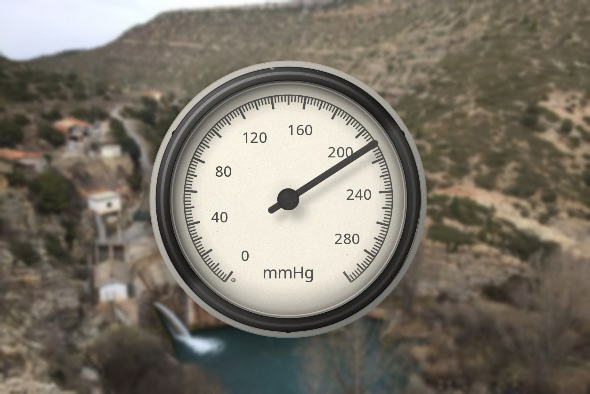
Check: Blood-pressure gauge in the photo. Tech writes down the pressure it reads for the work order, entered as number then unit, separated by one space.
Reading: 210 mmHg
